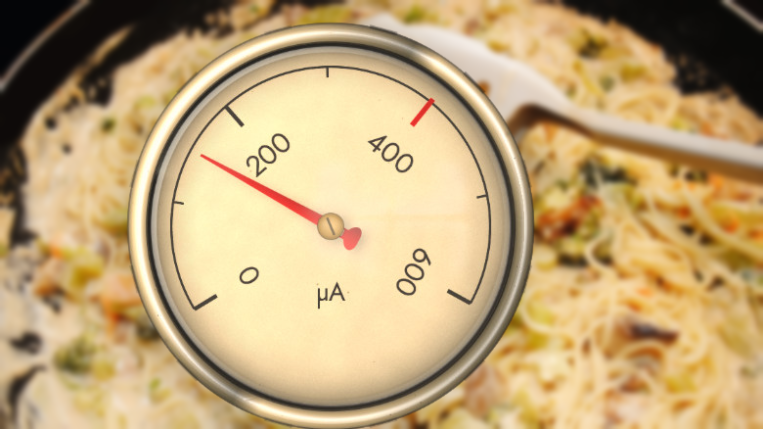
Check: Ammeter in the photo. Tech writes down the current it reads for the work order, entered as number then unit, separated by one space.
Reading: 150 µA
